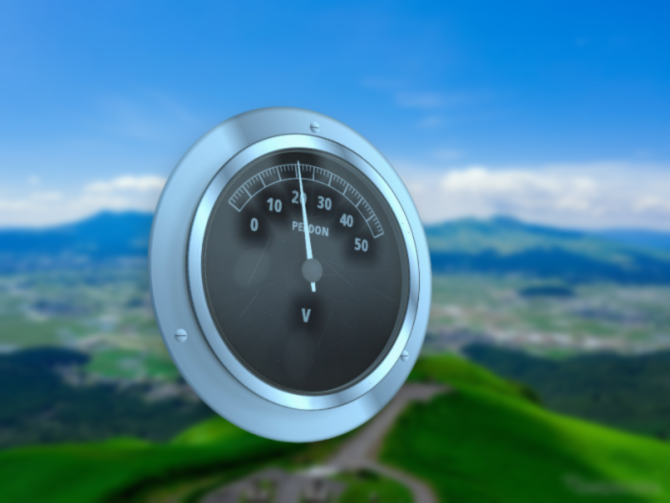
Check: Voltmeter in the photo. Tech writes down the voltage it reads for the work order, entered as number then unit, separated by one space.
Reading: 20 V
